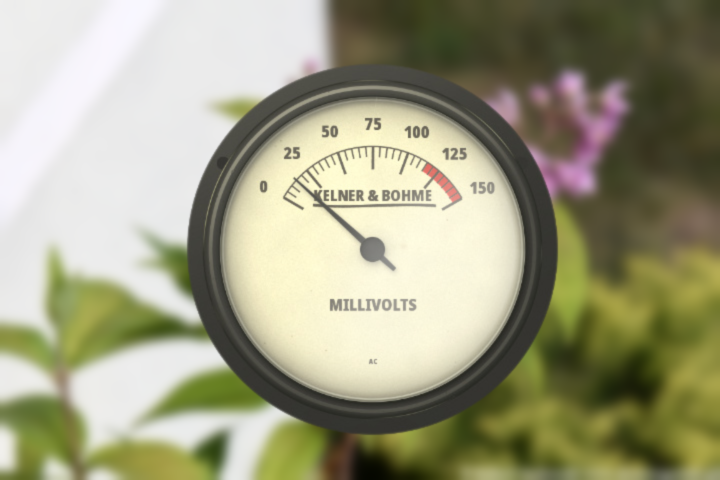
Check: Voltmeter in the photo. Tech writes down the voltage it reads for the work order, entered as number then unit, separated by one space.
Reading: 15 mV
